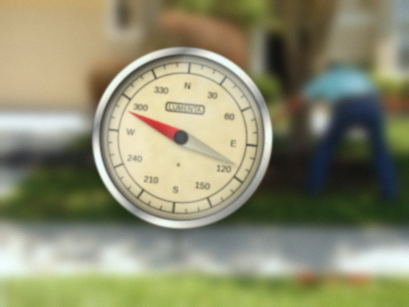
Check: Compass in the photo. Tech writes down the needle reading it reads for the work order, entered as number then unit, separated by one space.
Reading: 290 °
